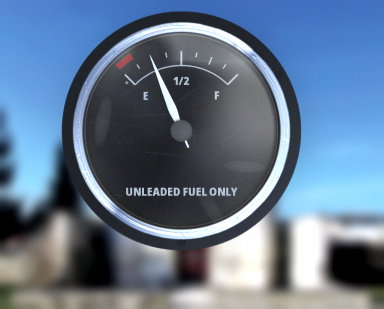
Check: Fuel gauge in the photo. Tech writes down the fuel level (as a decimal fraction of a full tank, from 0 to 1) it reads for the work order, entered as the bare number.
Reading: 0.25
